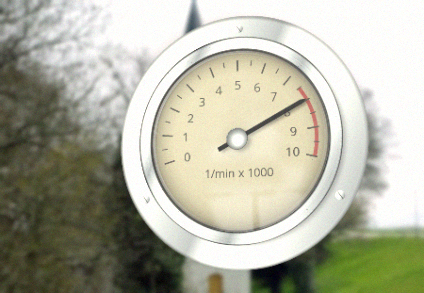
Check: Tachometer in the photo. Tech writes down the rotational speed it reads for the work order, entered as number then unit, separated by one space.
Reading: 8000 rpm
